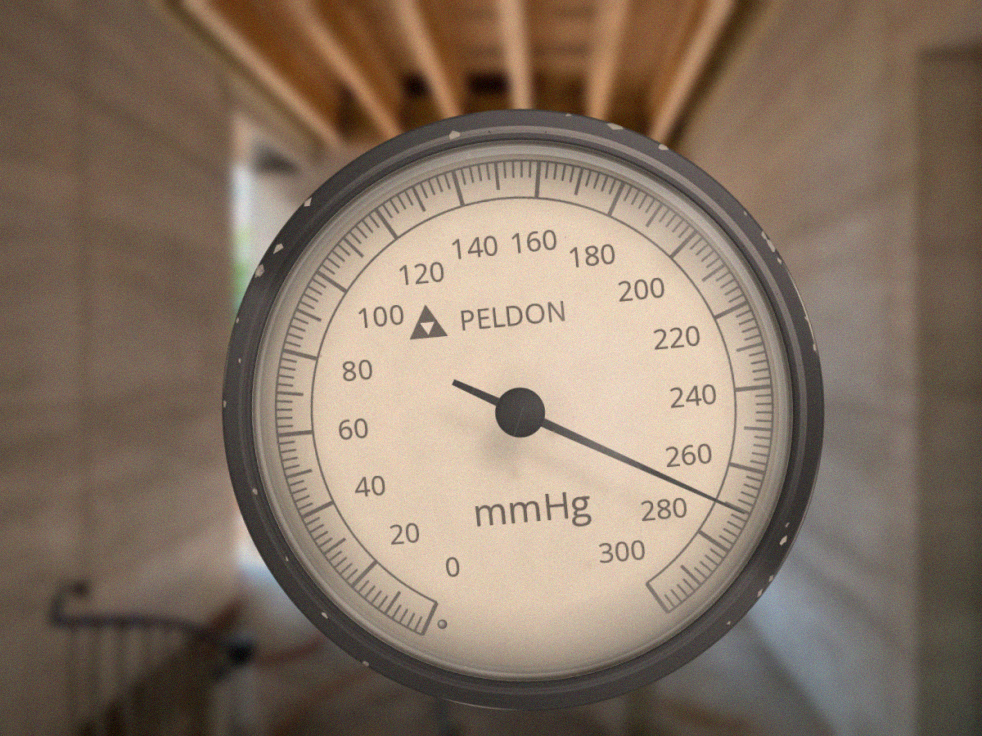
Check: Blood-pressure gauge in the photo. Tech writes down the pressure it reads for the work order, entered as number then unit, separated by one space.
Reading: 270 mmHg
